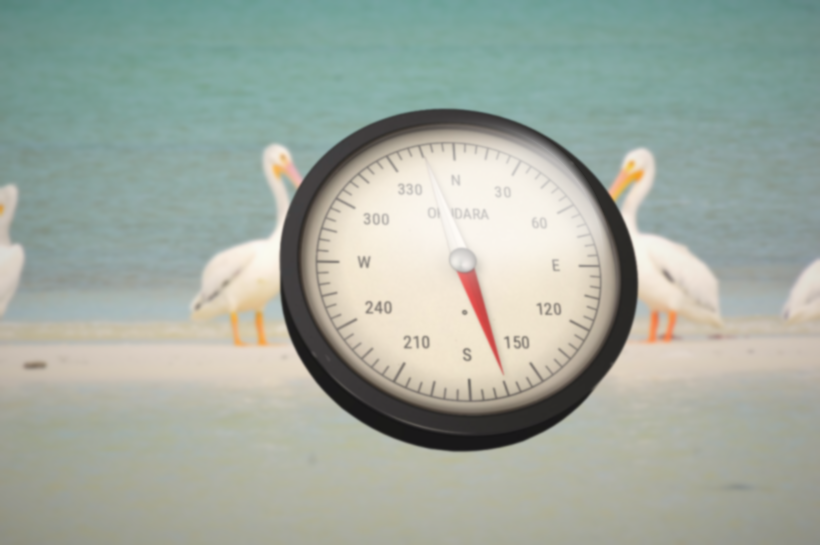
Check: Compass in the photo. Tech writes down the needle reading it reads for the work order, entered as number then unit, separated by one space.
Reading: 165 °
